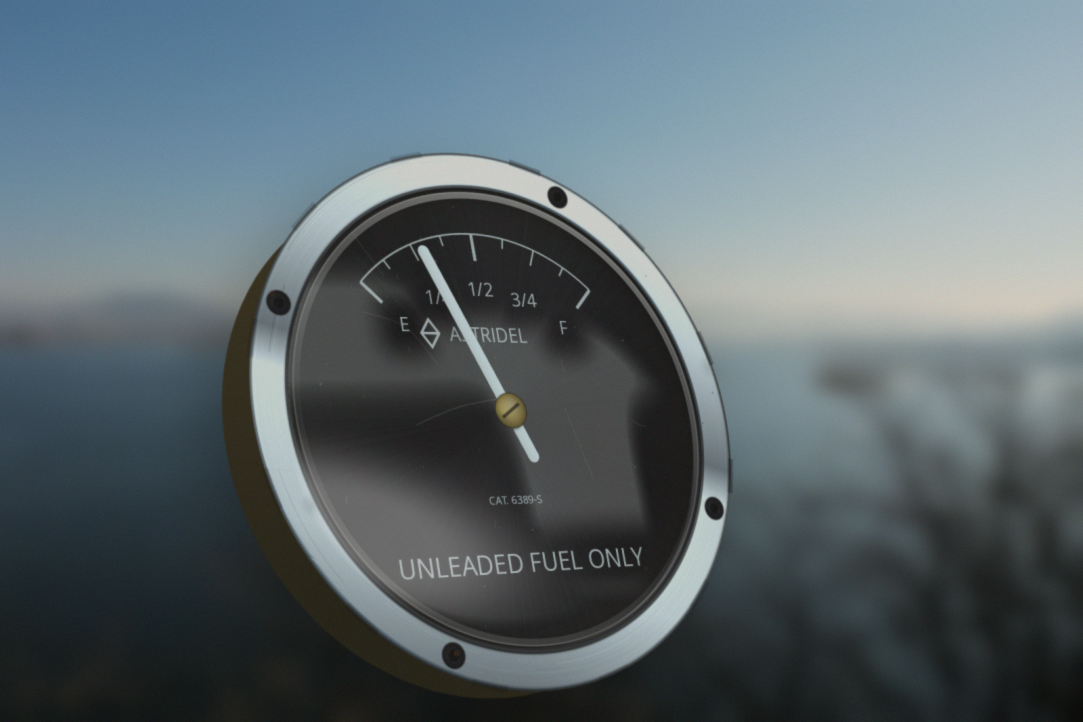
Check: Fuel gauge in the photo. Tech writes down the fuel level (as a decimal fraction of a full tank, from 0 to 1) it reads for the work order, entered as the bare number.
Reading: 0.25
